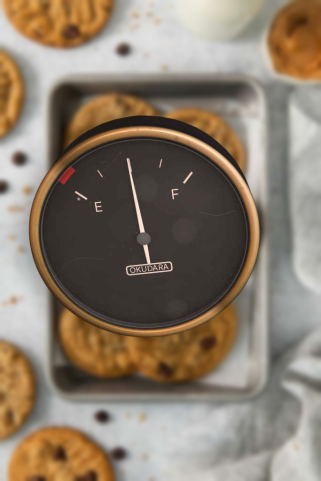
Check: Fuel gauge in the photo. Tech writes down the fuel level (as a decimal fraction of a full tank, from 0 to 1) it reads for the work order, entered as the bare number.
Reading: 0.5
